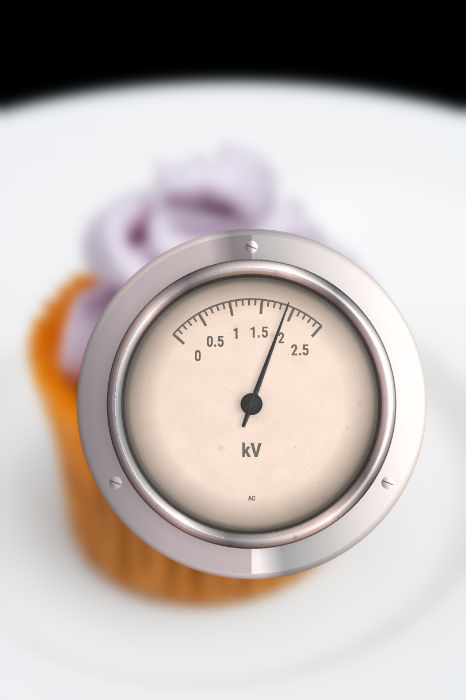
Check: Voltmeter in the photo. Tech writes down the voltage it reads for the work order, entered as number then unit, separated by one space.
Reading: 1.9 kV
